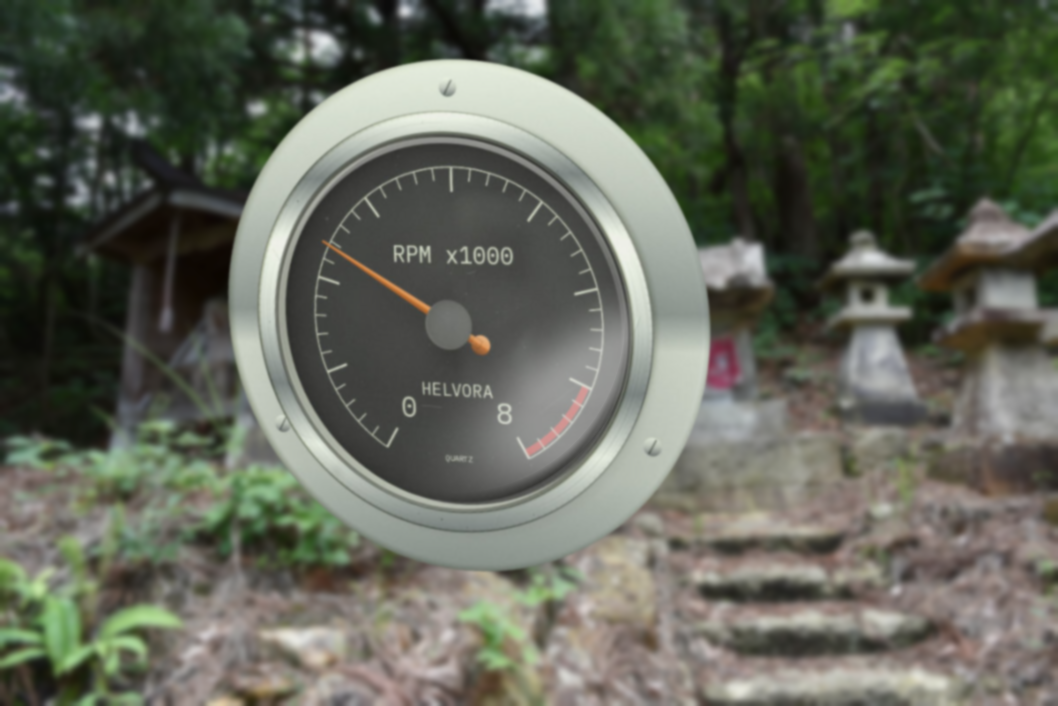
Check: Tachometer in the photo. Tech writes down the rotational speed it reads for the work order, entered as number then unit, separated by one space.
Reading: 2400 rpm
